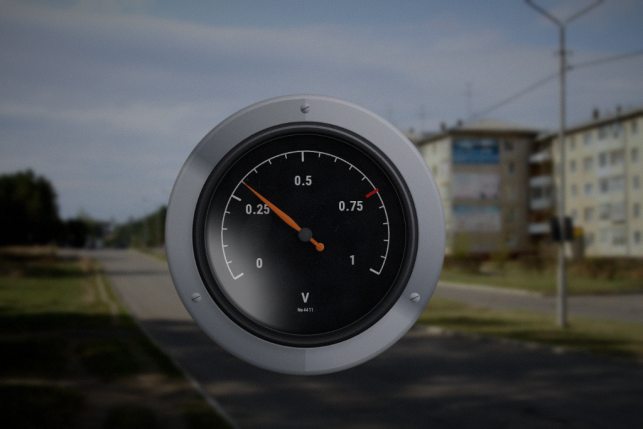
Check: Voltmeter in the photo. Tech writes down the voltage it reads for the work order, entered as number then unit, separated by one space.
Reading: 0.3 V
